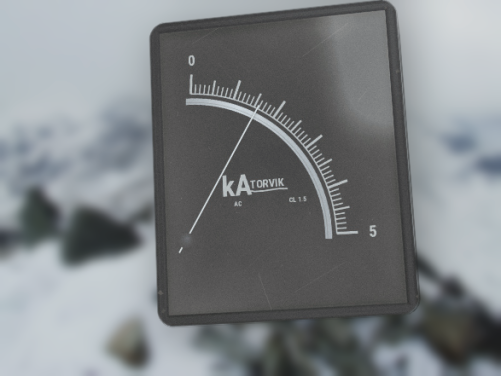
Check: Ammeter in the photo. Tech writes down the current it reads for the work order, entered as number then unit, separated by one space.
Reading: 1.6 kA
